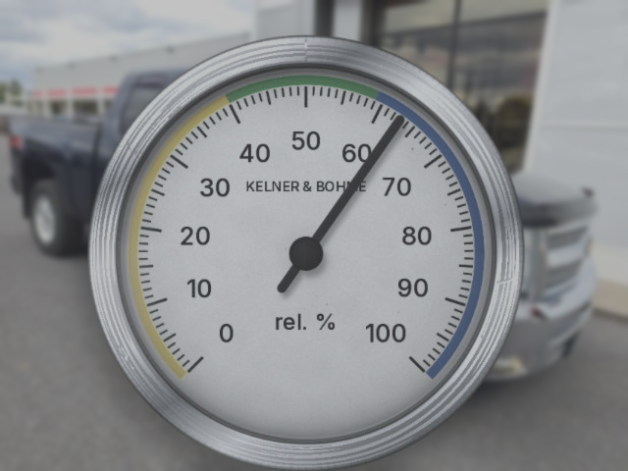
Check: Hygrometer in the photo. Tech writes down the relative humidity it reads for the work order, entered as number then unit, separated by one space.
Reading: 63 %
